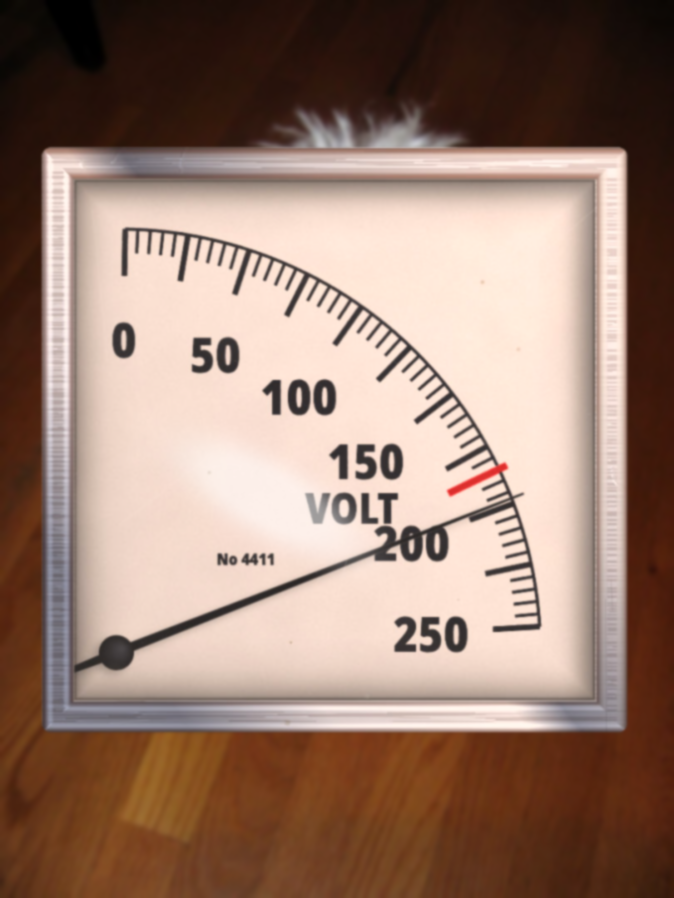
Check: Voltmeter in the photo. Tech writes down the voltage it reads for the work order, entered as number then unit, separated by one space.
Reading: 197.5 V
